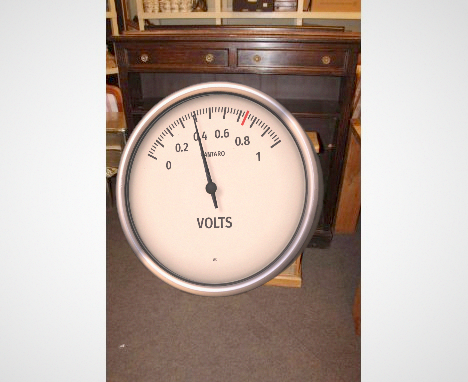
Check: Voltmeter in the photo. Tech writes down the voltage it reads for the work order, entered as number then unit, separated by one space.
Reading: 0.4 V
